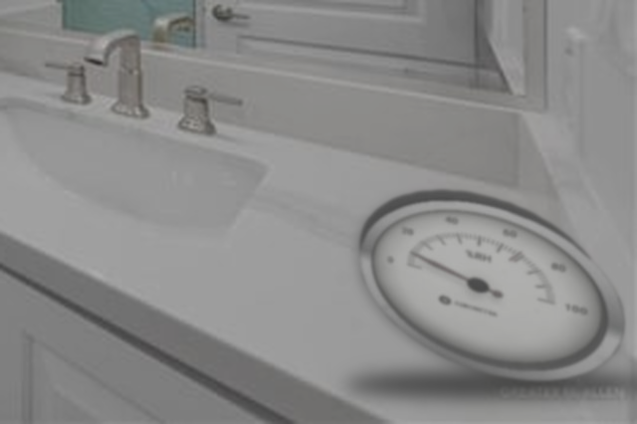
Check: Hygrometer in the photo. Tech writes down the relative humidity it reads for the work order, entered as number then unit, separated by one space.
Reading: 10 %
